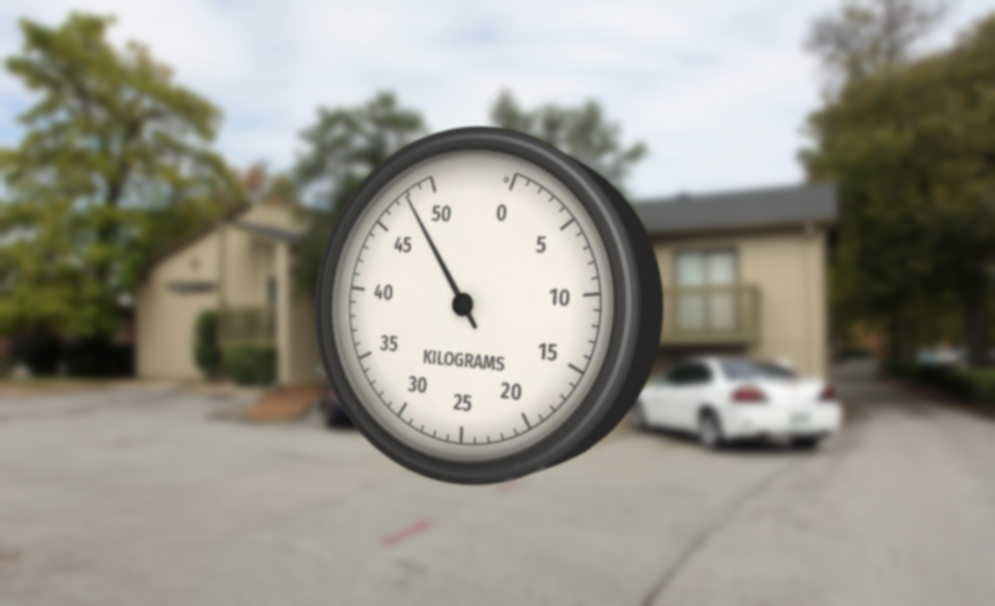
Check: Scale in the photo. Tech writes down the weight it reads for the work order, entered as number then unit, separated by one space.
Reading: 48 kg
